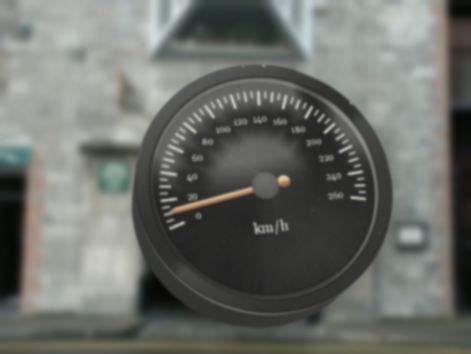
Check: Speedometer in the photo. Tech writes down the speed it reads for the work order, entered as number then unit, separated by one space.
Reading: 10 km/h
